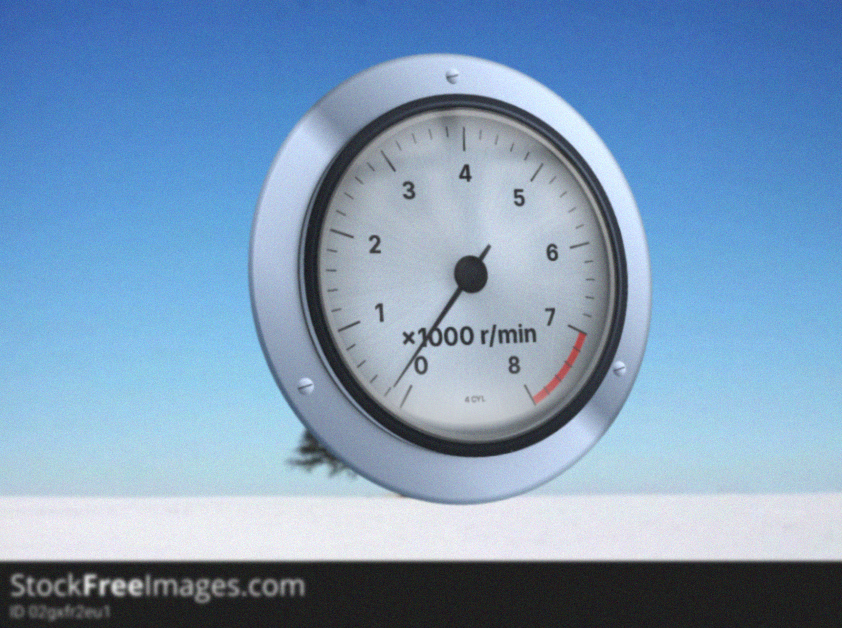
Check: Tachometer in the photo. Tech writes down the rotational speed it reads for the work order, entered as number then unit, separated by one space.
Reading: 200 rpm
